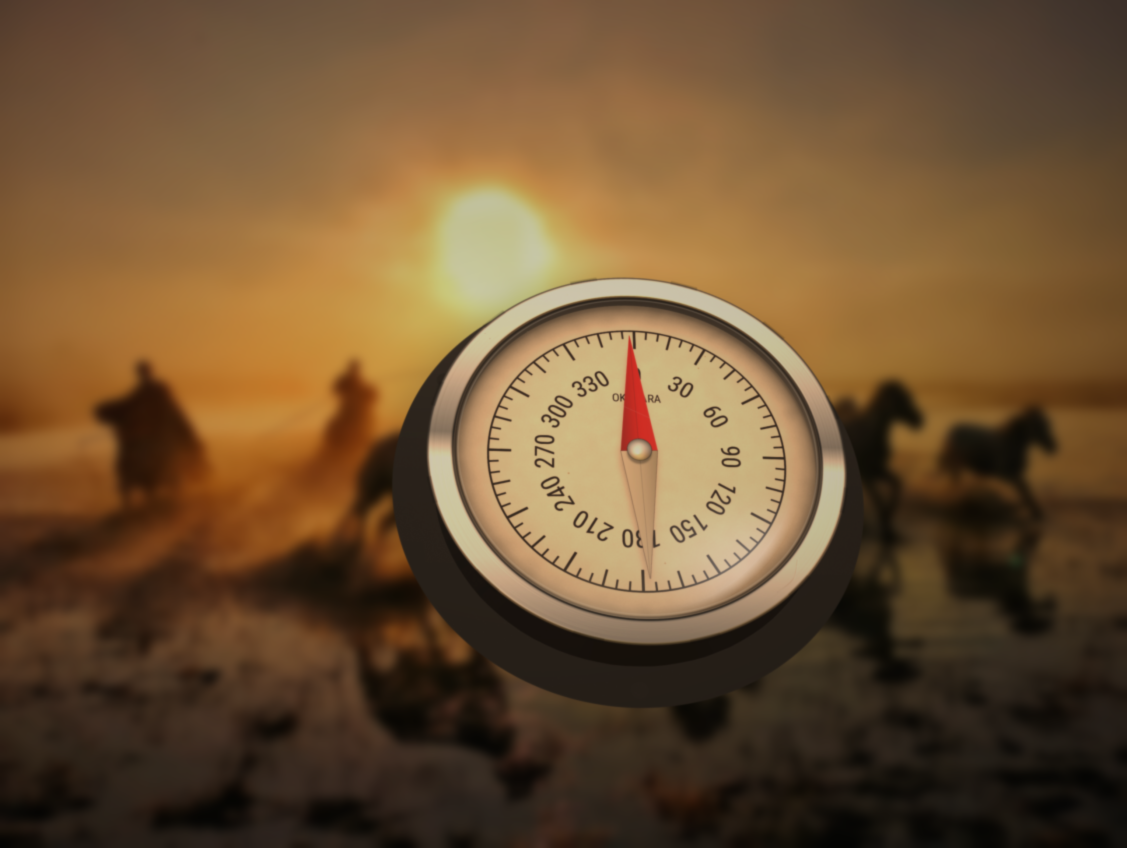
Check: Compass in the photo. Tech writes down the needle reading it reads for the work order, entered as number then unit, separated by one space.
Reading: 357.5 °
